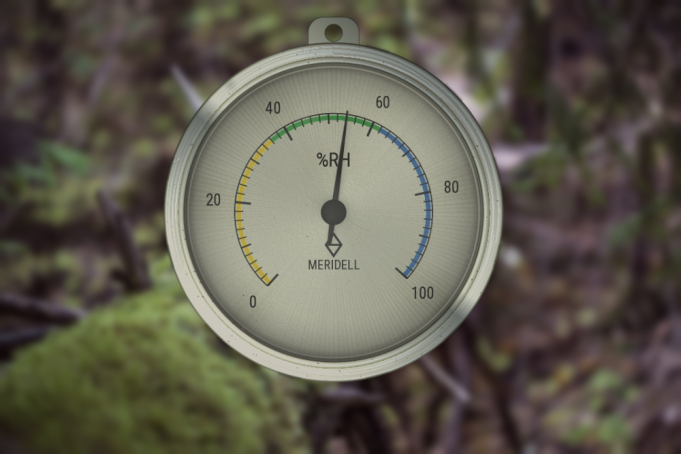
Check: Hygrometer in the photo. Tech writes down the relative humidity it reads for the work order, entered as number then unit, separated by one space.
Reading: 54 %
